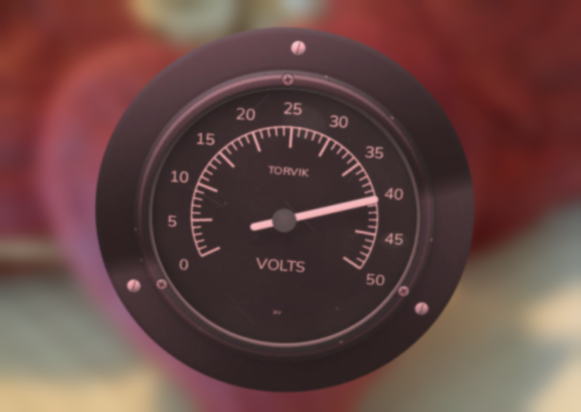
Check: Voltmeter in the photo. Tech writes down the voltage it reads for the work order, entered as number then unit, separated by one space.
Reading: 40 V
